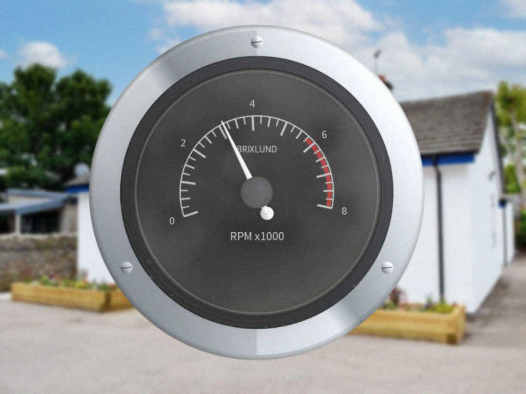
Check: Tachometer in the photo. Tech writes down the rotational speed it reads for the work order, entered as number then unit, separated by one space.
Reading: 3125 rpm
